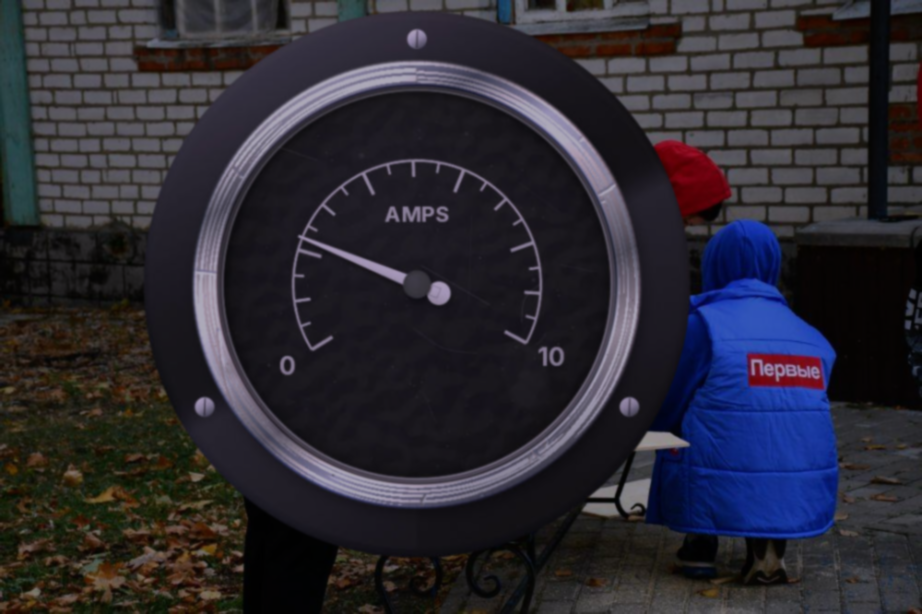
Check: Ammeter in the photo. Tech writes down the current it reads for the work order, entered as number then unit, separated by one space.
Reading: 2.25 A
